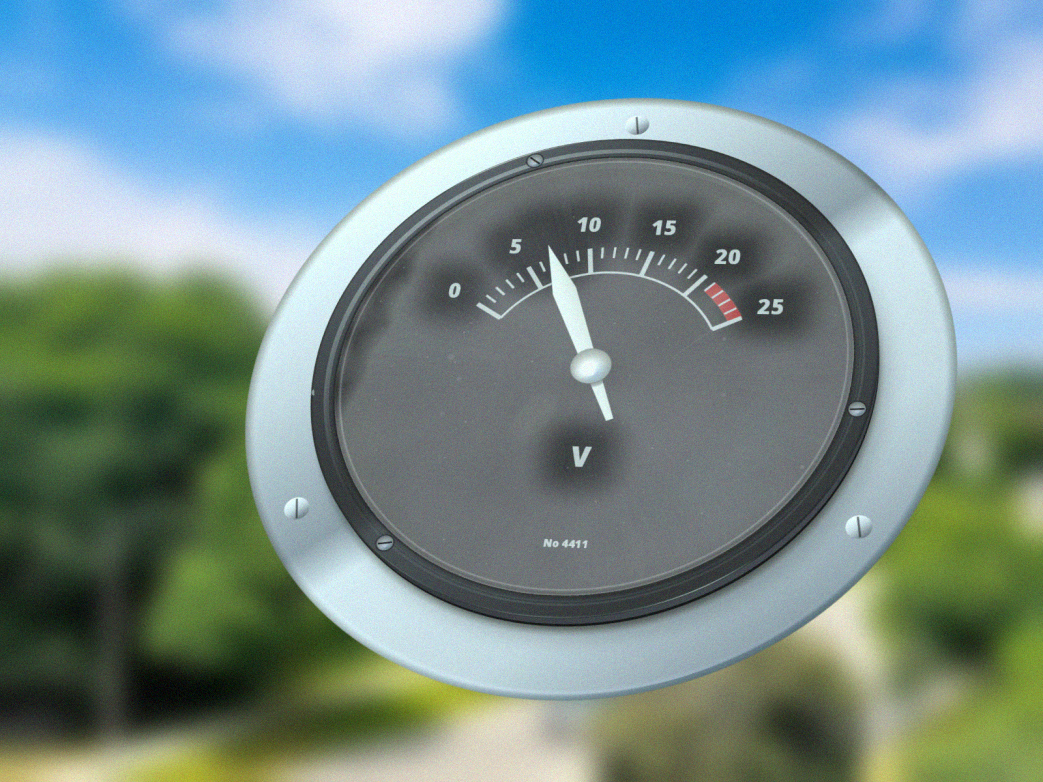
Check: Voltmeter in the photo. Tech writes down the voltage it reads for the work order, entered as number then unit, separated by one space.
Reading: 7 V
